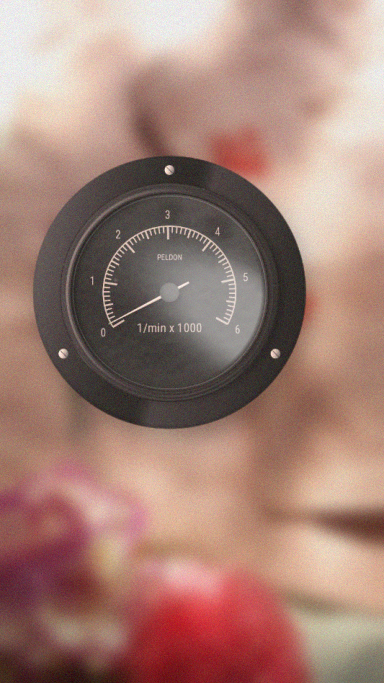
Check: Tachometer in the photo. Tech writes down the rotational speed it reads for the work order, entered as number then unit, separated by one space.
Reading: 100 rpm
